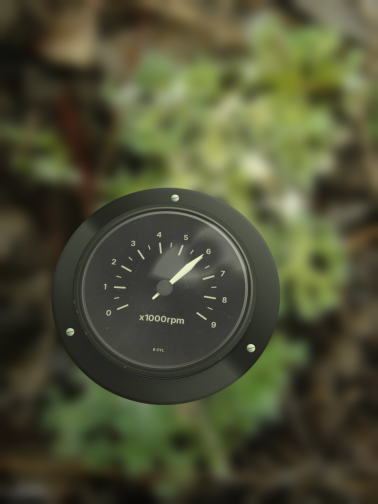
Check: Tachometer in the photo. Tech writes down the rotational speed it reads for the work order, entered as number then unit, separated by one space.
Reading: 6000 rpm
